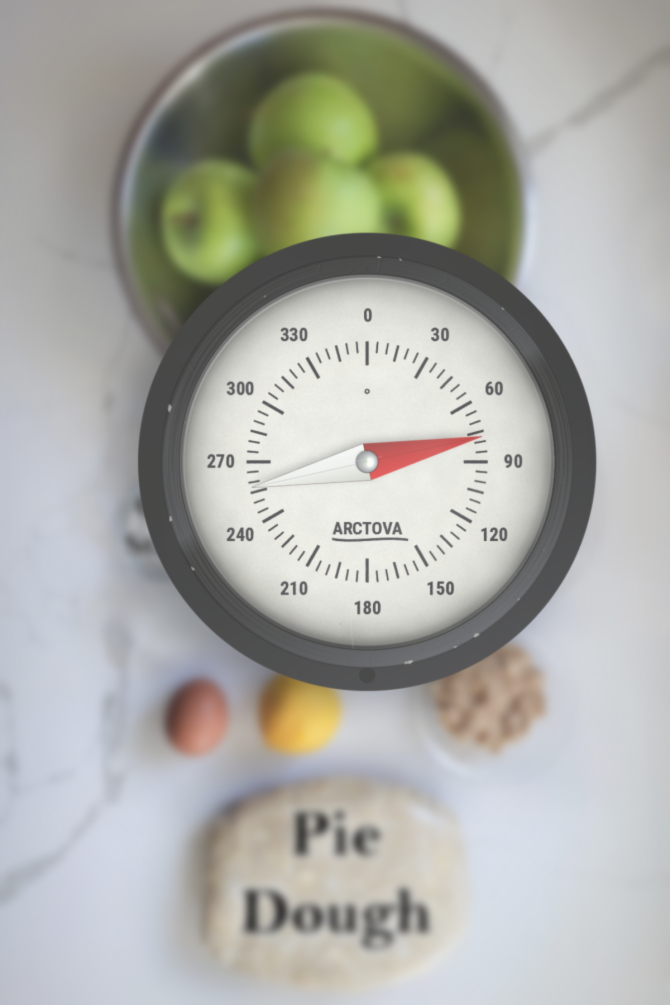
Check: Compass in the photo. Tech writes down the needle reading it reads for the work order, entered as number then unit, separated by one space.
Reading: 77.5 °
